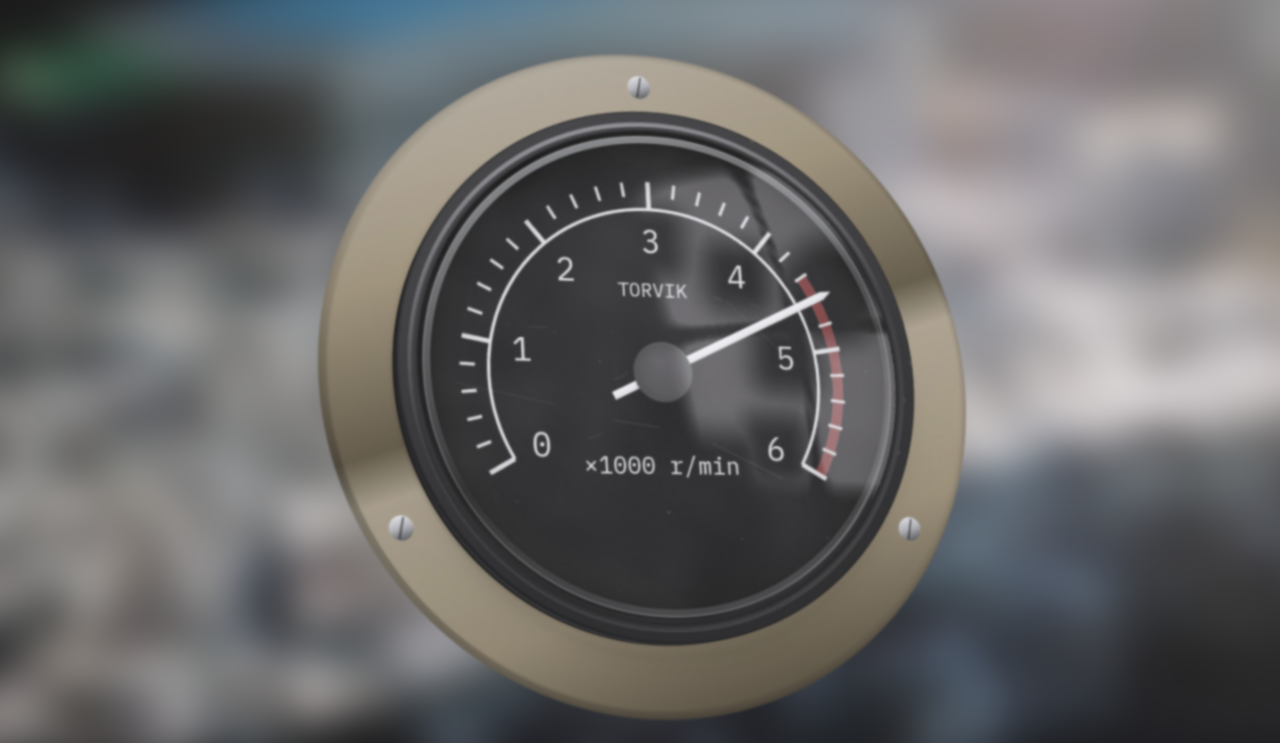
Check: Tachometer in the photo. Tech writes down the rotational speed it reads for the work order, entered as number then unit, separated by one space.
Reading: 4600 rpm
